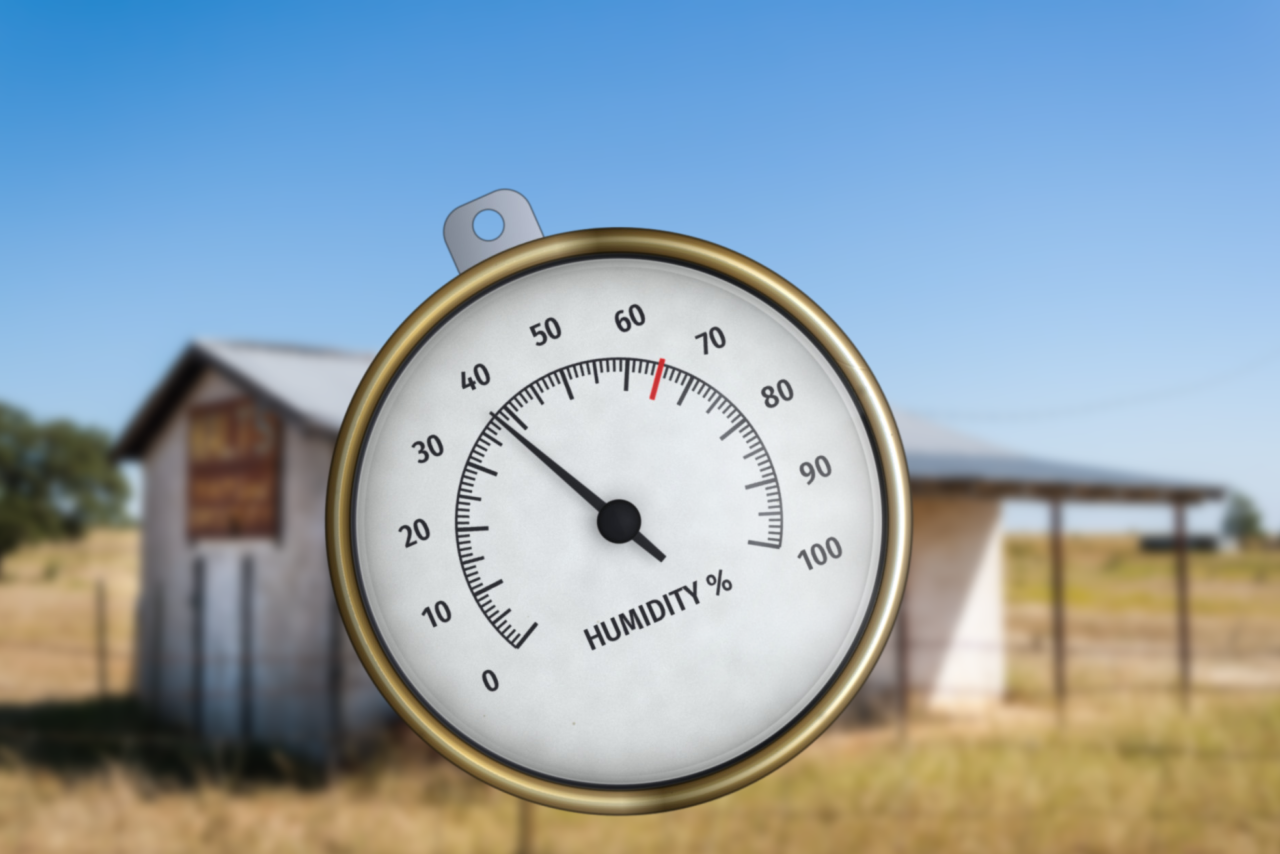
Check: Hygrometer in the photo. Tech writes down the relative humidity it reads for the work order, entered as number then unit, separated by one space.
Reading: 38 %
